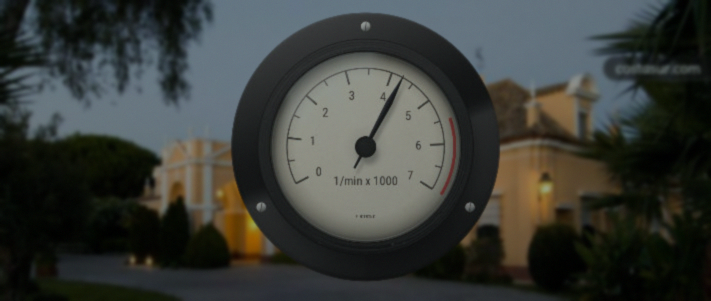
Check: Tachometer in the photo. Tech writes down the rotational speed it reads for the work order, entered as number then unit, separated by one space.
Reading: 4250 rpm
